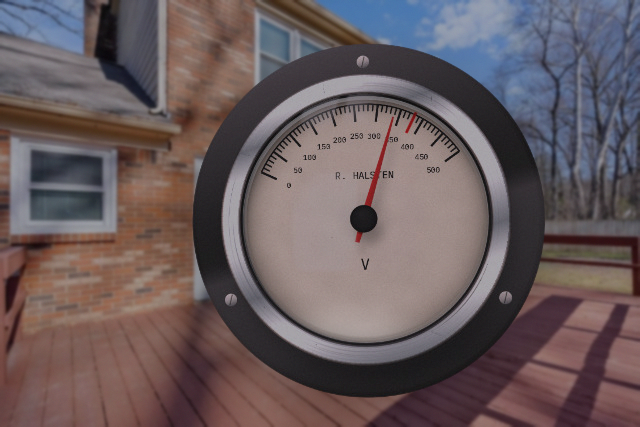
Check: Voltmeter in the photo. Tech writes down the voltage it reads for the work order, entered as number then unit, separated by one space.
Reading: 340 V
